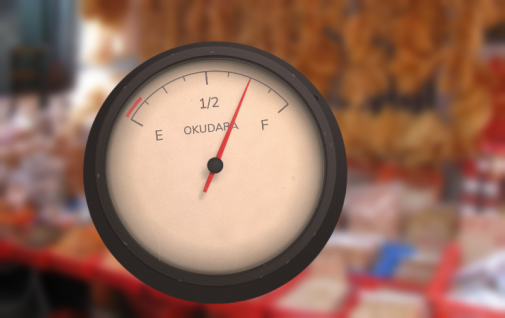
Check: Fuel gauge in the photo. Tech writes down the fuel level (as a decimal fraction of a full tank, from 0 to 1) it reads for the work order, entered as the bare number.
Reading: 0.75
